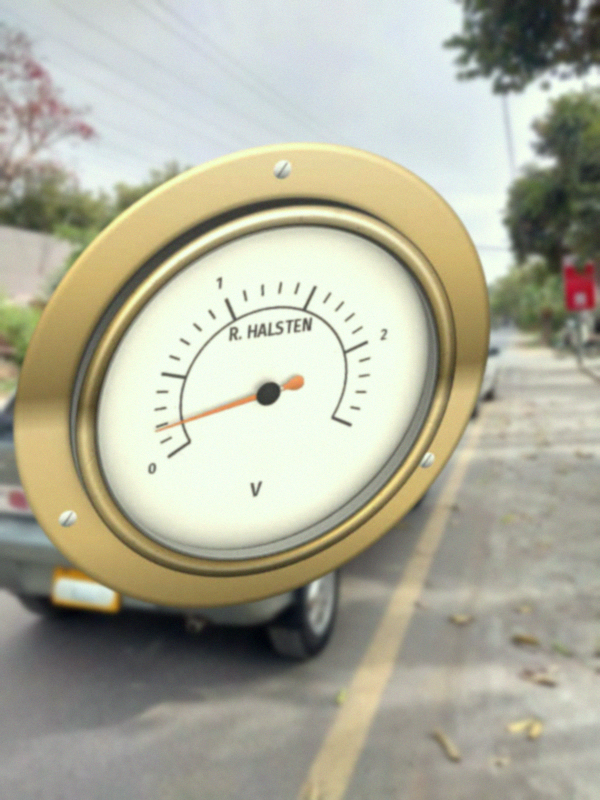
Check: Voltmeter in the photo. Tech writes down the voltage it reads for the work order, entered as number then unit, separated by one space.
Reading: 0.2 V
